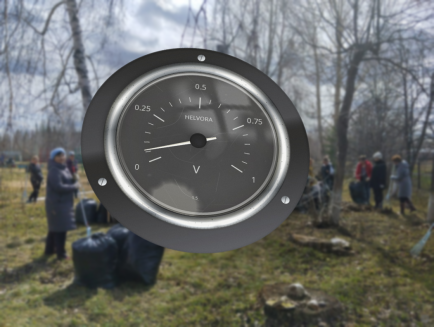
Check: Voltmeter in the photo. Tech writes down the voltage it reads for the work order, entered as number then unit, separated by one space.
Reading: 0.05 V
